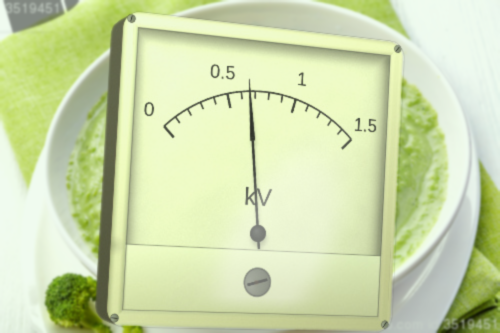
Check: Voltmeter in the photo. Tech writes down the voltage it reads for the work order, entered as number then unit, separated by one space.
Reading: 0.65 kV
